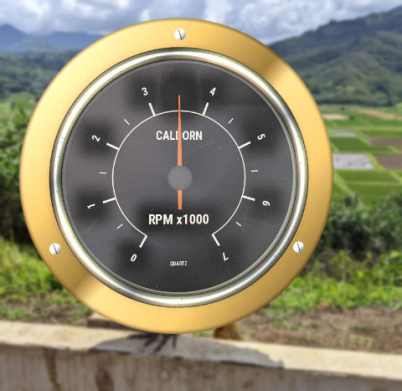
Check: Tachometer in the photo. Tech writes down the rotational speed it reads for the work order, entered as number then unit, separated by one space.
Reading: 3500 rpm
